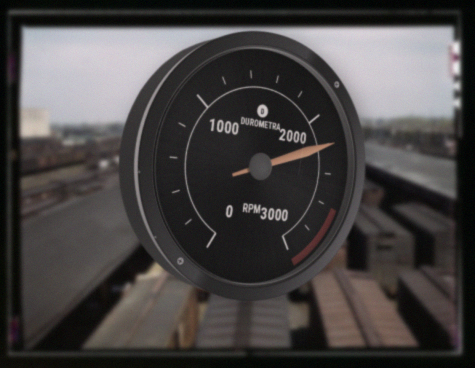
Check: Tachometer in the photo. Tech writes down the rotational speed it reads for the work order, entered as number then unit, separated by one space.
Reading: 2200 rpm
